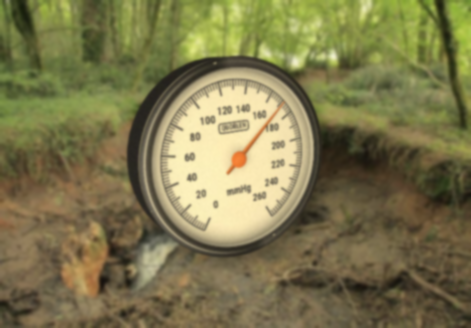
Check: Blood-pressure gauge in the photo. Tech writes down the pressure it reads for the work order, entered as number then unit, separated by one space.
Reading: 170 mmHg
